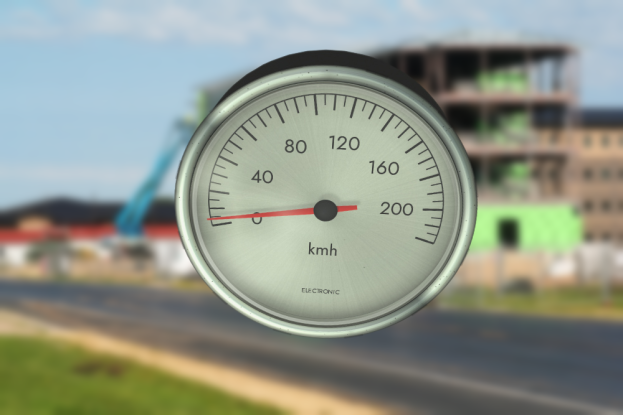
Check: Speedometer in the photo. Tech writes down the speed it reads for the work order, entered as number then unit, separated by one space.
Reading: 5 km/h
